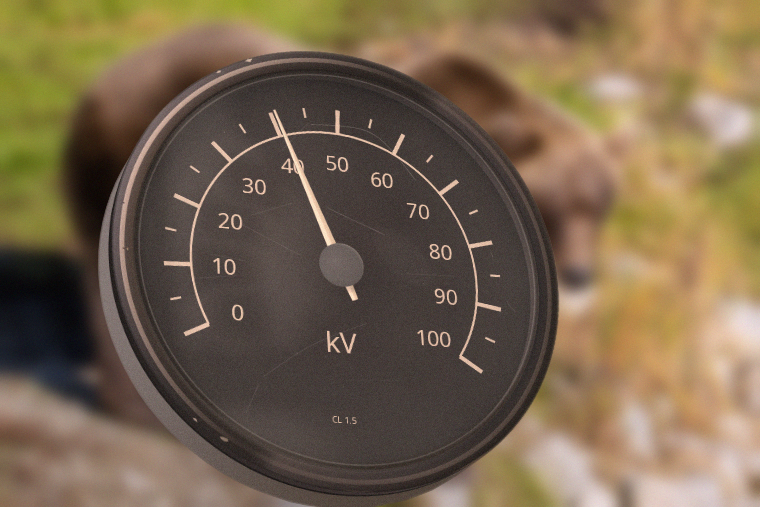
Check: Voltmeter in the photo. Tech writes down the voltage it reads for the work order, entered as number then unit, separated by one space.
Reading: 40 kV
